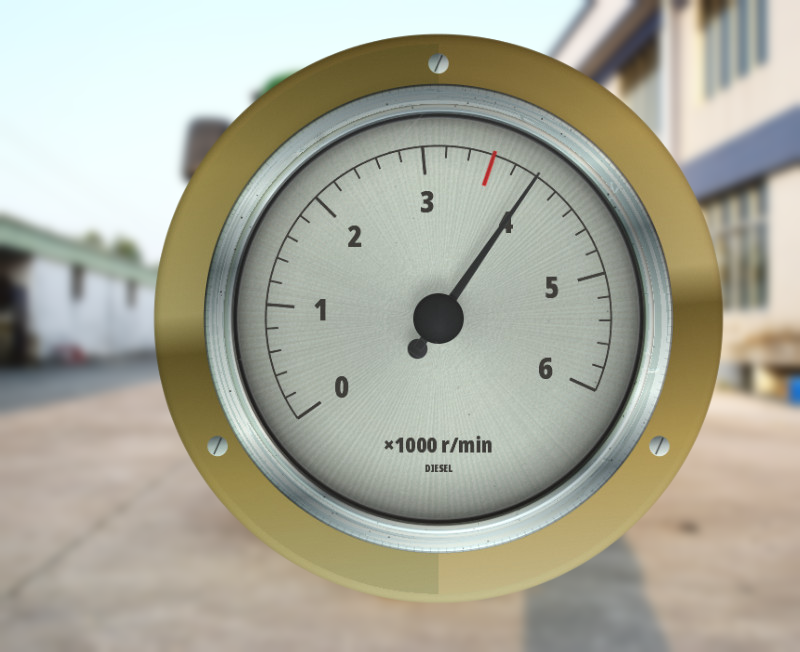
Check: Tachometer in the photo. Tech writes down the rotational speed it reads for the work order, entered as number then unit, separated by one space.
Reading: 4000 rpm
